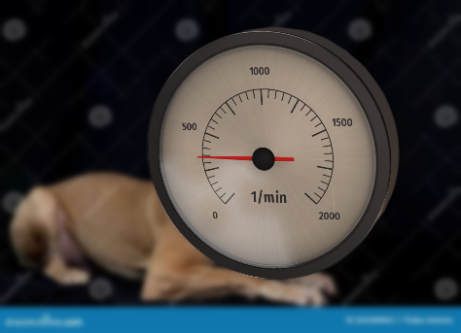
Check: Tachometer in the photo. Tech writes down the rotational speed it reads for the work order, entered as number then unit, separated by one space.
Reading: 350 rpm
